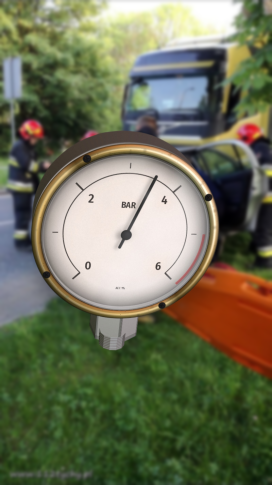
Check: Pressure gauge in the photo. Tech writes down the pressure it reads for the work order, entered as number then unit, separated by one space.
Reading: 3.5 bar
